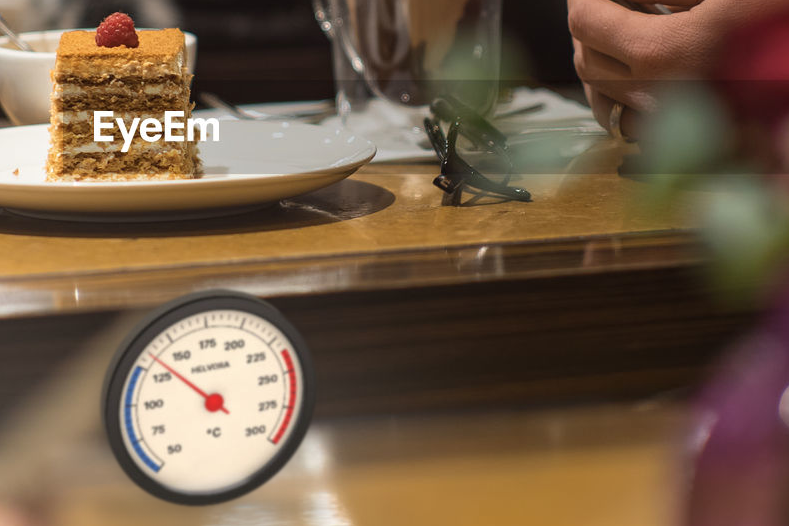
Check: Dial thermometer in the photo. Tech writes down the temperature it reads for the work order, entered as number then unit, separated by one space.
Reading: 135 °C
